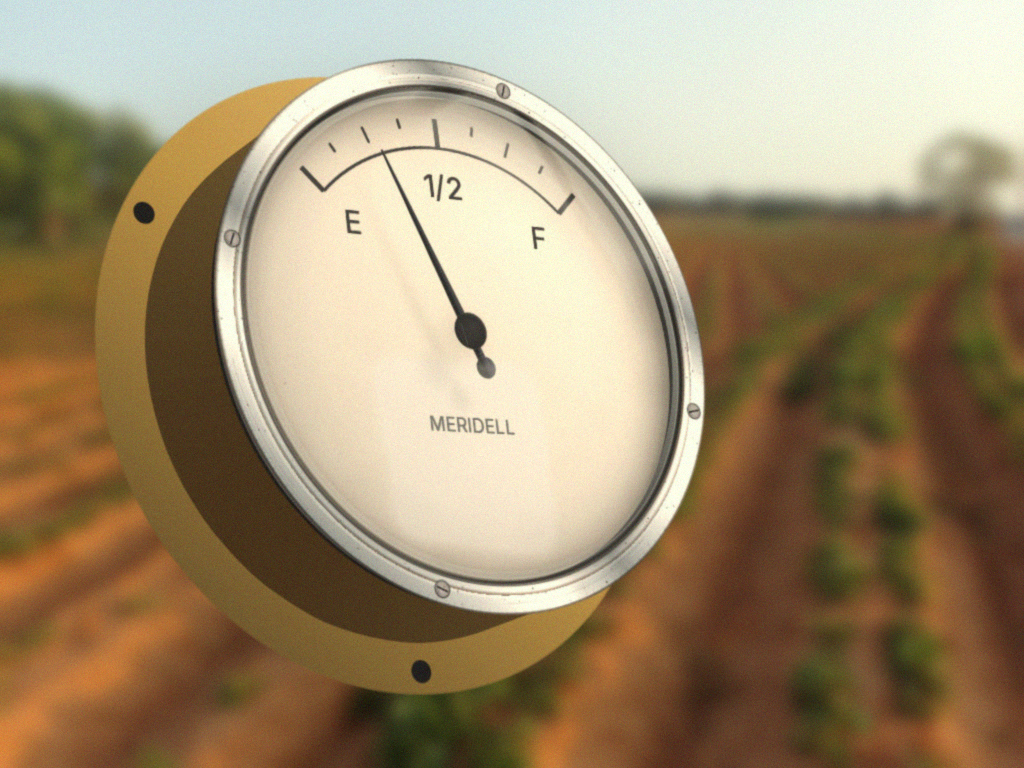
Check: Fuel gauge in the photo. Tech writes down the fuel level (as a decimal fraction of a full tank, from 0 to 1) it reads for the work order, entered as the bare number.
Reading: 0.25
